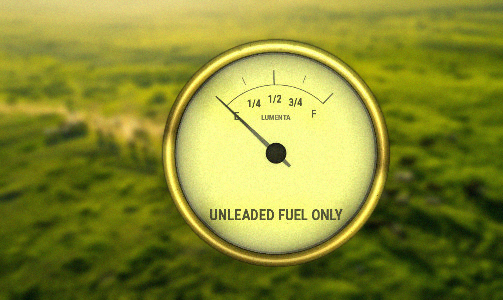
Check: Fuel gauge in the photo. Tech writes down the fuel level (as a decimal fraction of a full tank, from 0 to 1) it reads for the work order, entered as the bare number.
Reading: 0
